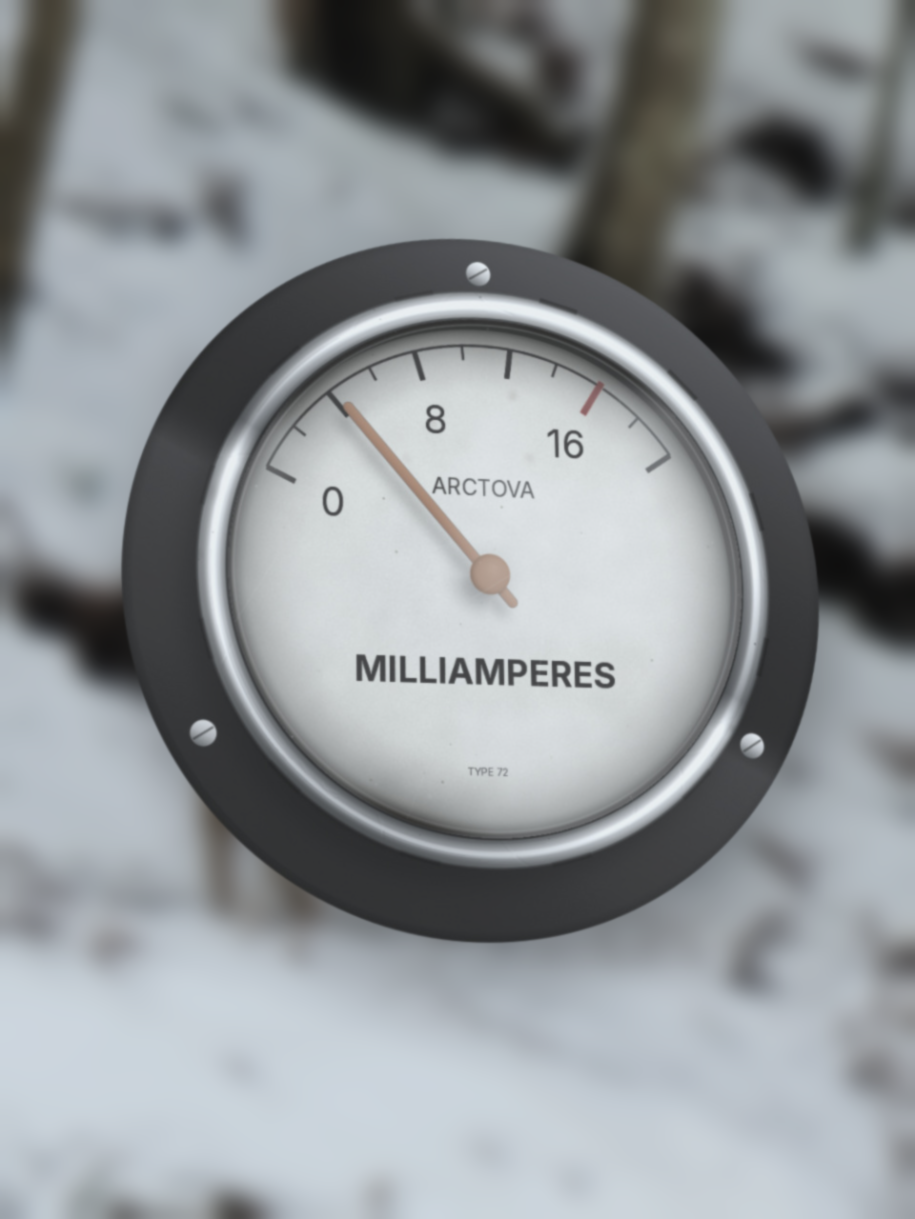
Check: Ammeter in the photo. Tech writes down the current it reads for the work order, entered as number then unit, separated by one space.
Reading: 4 mA
